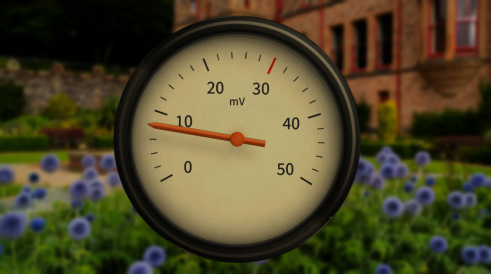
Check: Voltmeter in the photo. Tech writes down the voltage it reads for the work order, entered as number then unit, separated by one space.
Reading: 8 mV
